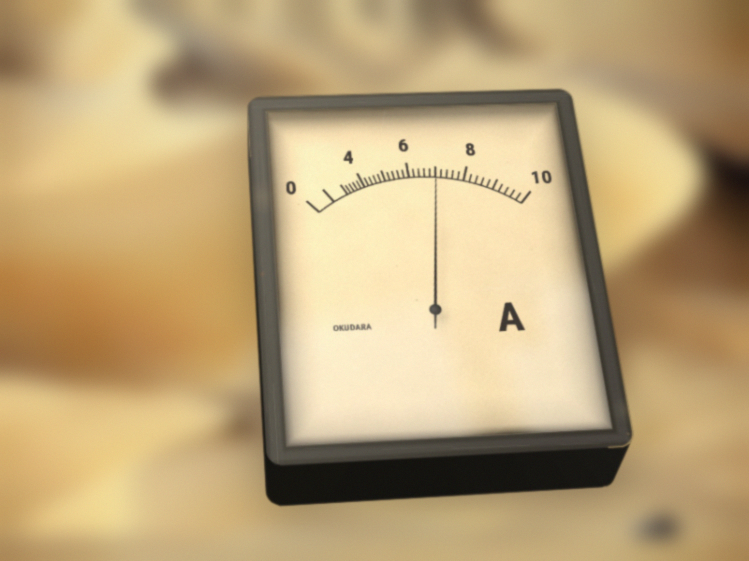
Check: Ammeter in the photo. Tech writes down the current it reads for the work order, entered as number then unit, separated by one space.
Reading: 7 A
